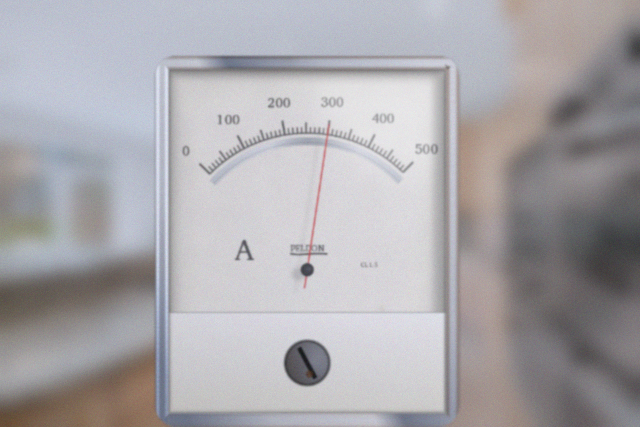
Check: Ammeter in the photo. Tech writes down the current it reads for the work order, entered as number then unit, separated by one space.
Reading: 300 A
